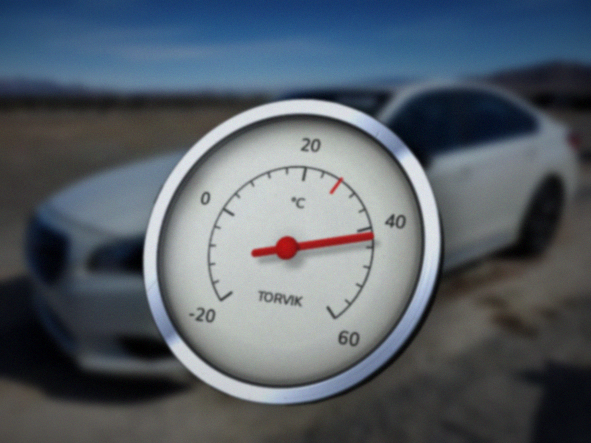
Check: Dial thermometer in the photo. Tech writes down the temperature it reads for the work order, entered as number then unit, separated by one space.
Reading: 42 °C
